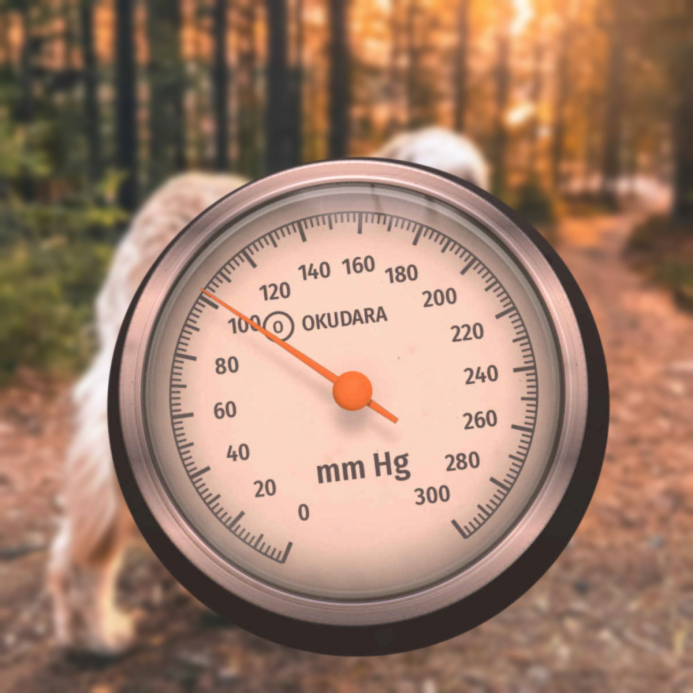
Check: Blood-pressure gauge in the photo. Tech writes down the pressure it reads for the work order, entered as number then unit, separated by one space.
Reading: 102 mmHg
